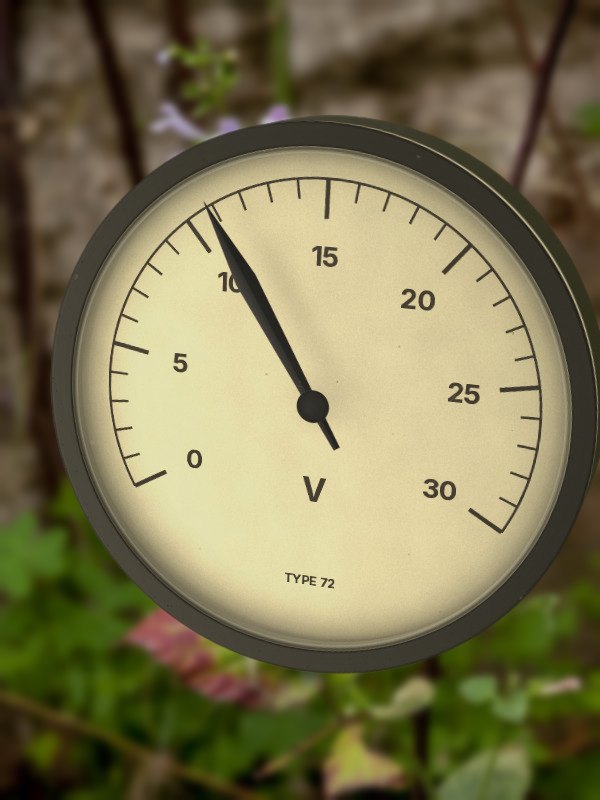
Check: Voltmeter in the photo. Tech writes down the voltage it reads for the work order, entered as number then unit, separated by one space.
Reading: 11 V
